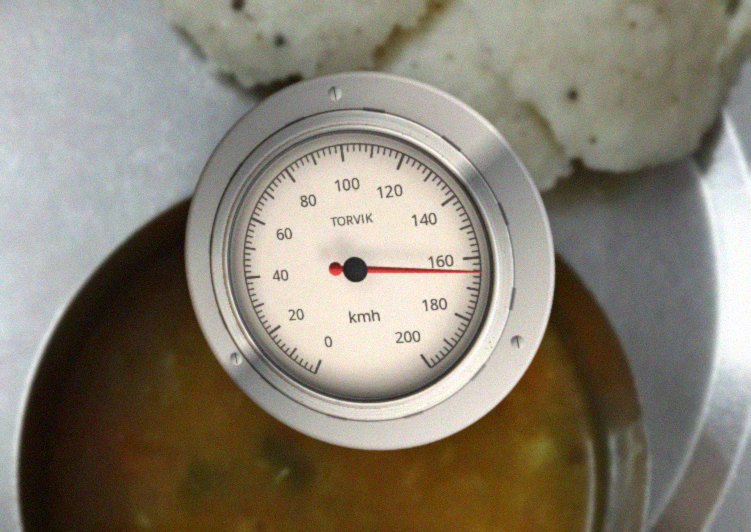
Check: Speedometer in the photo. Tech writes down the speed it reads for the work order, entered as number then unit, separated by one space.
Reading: 164 km/h
